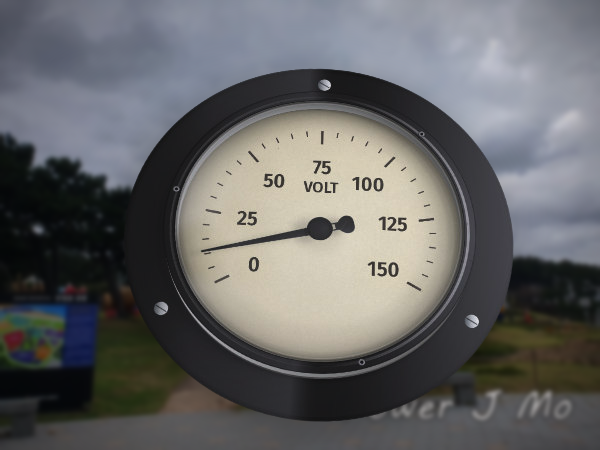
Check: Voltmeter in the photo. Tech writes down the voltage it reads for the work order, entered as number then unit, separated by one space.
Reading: 10 V
